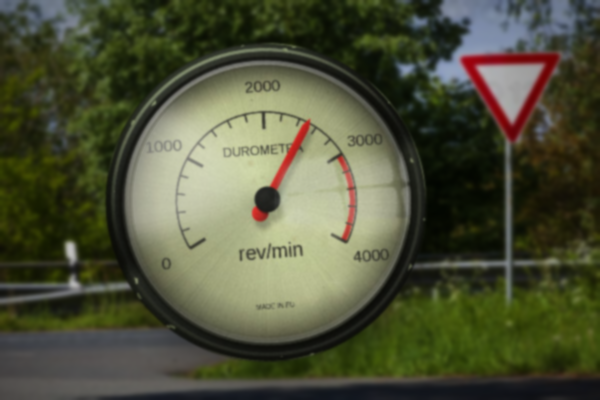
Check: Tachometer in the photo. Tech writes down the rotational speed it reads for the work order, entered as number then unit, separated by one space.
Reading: 2500 rpm
